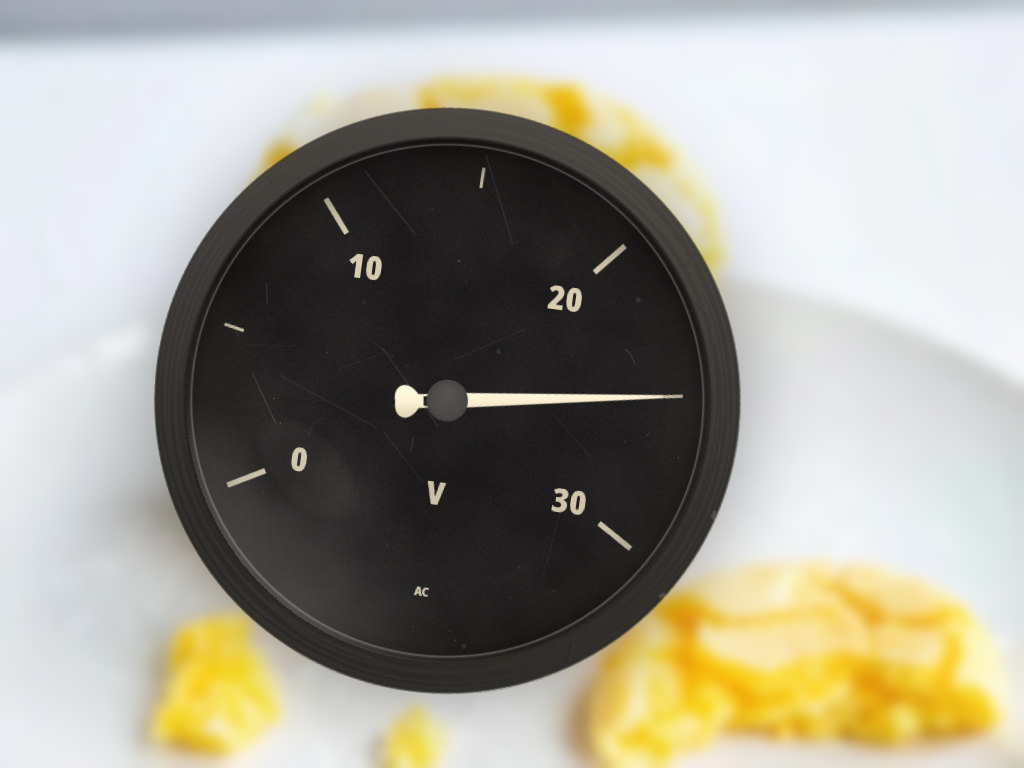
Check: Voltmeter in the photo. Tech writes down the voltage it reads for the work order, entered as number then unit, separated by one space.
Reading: 25 V
